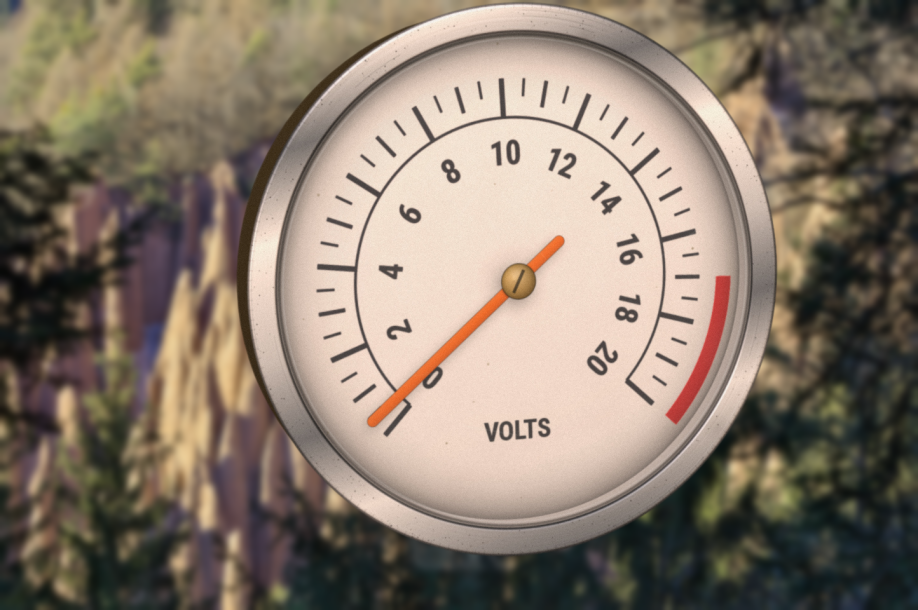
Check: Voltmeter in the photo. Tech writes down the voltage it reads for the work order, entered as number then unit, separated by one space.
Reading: 0.5 V
